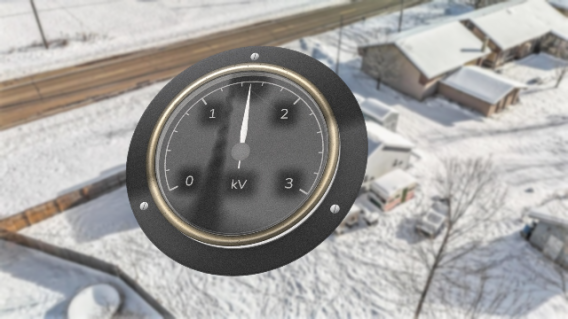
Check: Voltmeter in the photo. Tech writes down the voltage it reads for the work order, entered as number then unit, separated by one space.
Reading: 1.5 kV
